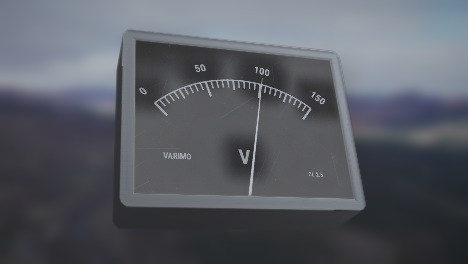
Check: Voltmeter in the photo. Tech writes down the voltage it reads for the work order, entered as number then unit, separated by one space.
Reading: 100 V
